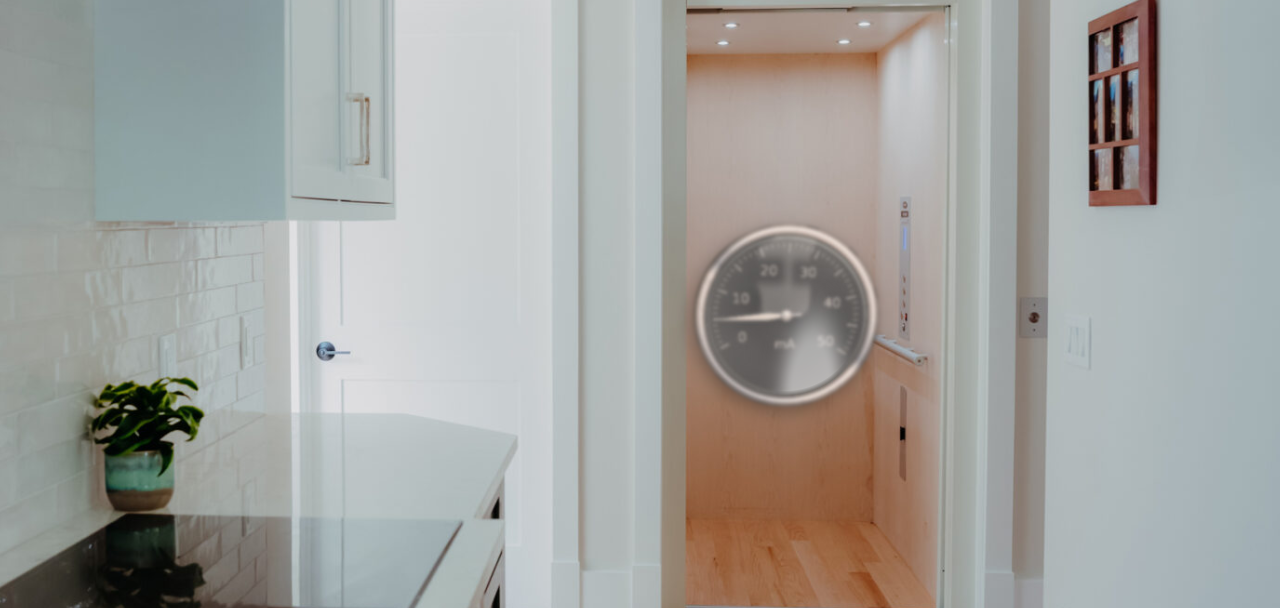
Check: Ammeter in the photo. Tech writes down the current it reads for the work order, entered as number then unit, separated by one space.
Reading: 5 mA
